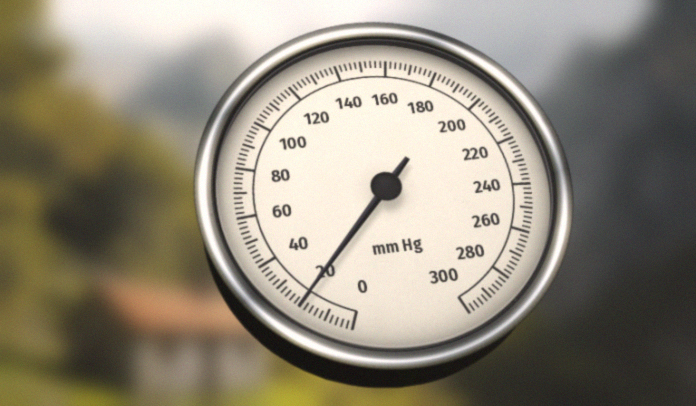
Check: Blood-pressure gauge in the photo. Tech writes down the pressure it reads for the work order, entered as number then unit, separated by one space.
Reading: 20 mmHg
